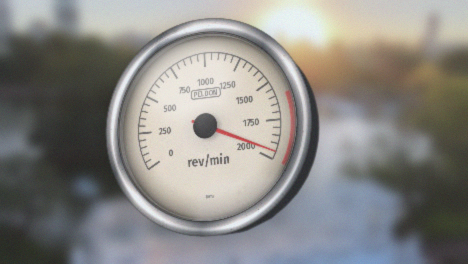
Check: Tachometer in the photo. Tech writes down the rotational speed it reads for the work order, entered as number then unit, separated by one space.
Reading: 1950 rpm
